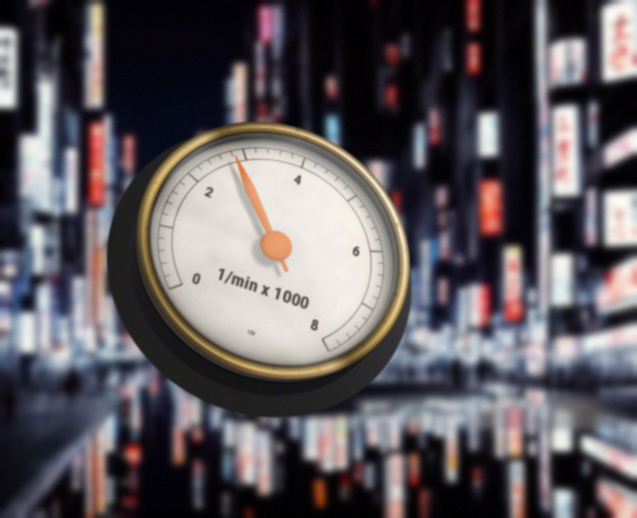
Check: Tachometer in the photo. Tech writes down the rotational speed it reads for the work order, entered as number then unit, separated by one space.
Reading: 2800 rpm
